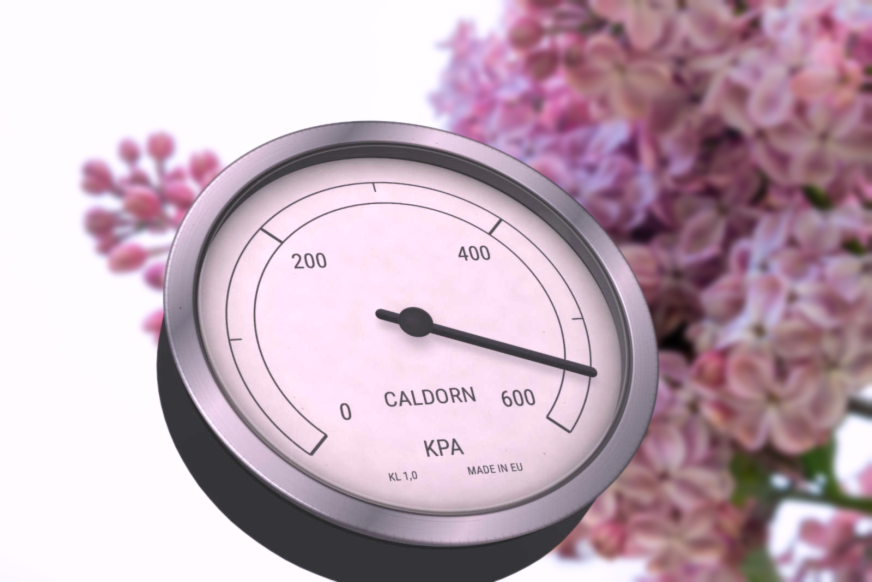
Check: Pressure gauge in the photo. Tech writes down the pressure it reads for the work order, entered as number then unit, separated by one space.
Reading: 550 kPa
